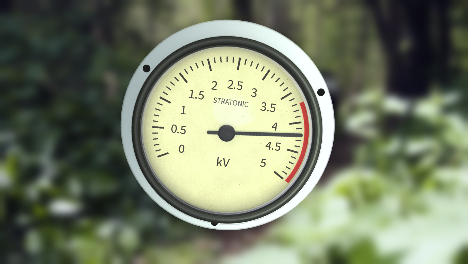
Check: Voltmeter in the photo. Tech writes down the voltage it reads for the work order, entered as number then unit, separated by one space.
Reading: 4.2 kV
